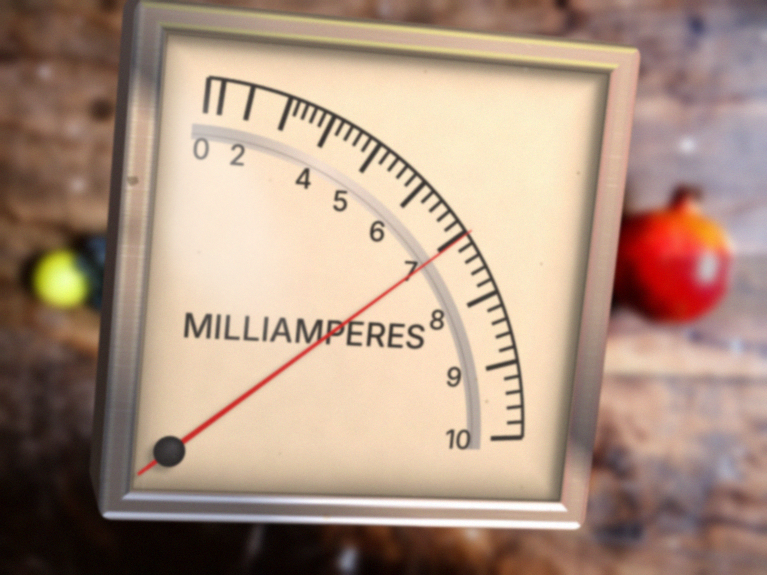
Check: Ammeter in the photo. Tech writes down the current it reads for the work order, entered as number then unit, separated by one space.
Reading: 7 mA
